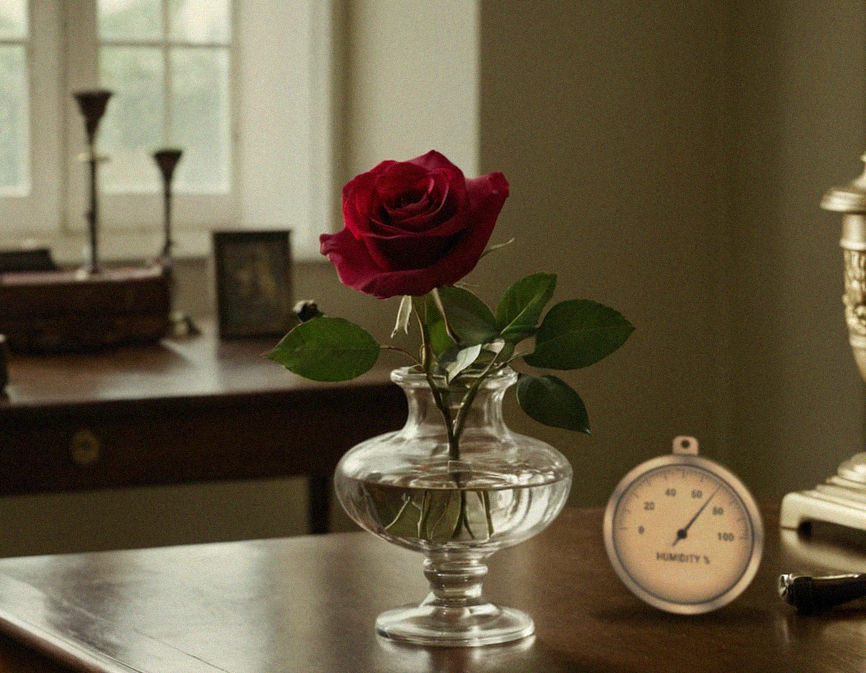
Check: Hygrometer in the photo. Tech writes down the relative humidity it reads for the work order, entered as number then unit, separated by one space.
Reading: 70 %
